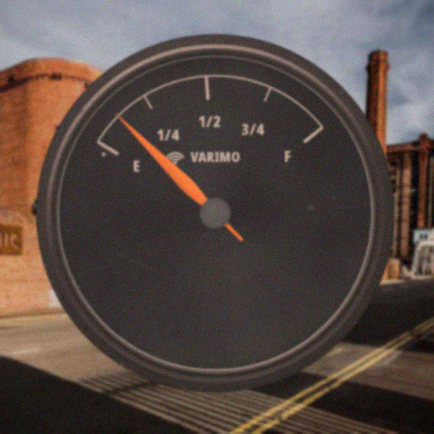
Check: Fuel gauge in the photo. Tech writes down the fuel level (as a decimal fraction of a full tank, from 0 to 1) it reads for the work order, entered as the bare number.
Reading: 0.125
